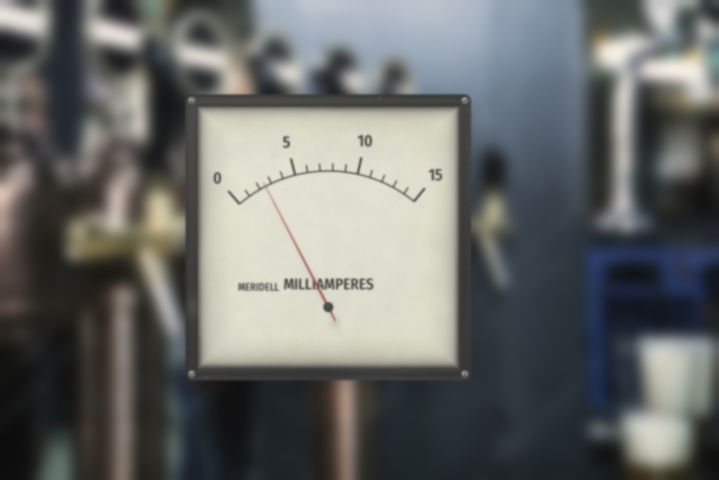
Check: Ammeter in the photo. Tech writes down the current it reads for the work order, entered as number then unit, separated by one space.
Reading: 2.5 mA
